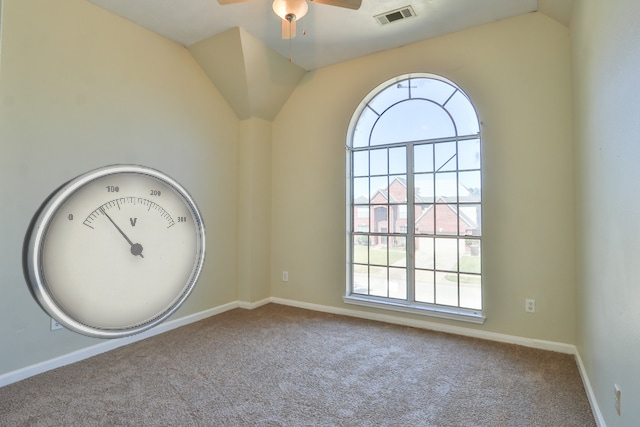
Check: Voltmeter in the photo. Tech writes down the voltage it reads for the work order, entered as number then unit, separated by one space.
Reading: 50 V
